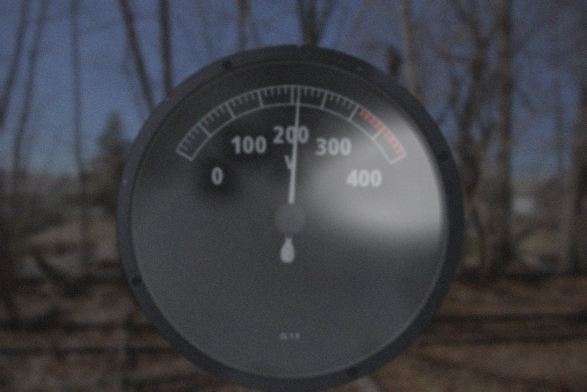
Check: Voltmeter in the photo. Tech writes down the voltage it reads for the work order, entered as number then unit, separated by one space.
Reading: 210 V
